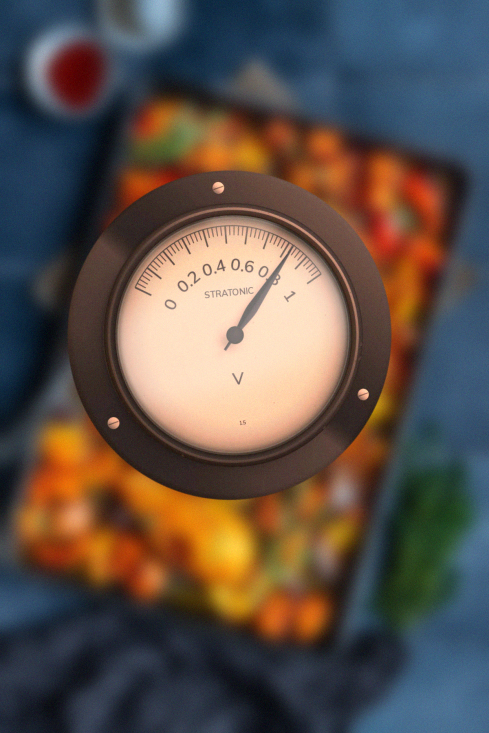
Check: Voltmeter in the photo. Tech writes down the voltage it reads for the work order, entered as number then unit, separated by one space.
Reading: 0.82 V
